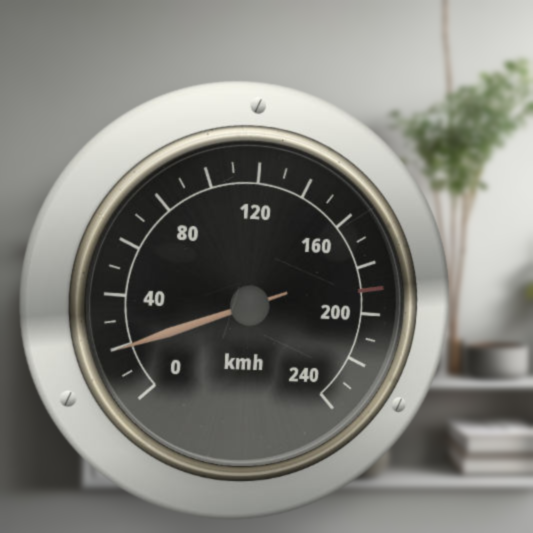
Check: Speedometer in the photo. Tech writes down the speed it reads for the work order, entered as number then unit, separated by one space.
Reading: 20 km/h
